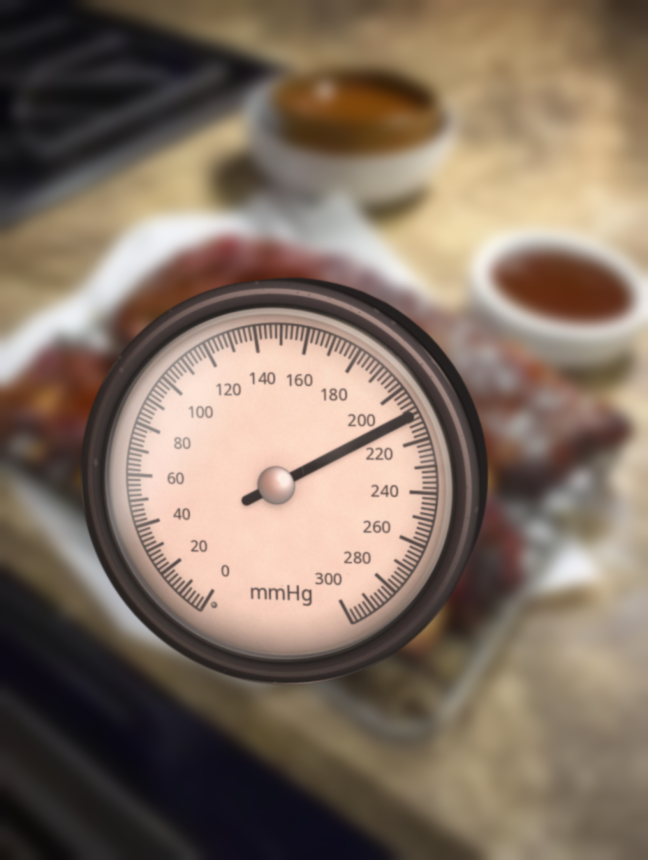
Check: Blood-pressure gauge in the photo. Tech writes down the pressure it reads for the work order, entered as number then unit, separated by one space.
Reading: 210 mmHg
